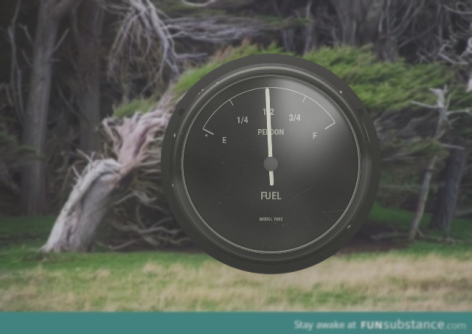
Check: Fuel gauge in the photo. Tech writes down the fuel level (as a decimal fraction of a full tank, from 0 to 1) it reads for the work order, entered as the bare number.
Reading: 0.5
